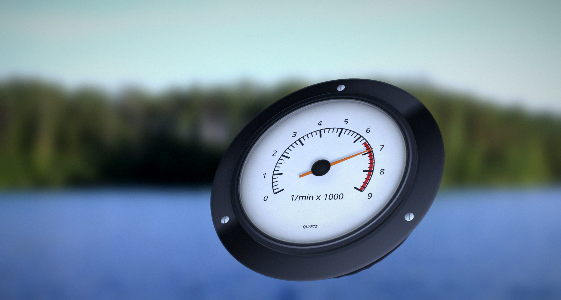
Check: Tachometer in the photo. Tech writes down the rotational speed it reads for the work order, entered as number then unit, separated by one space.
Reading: 7000 rpm
